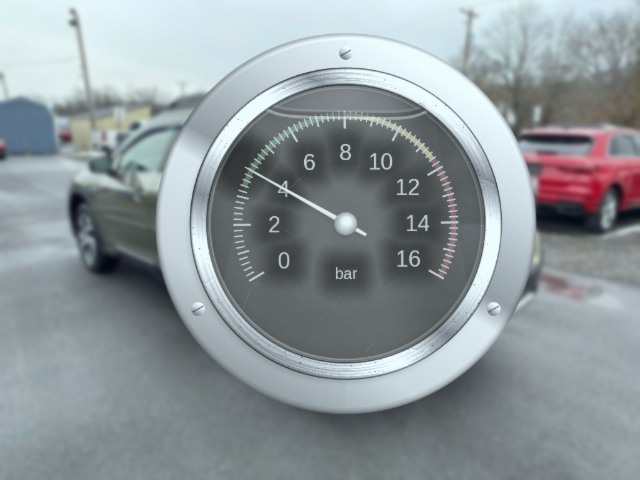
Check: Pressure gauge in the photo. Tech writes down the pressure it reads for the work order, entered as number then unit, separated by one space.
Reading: 4 bar
